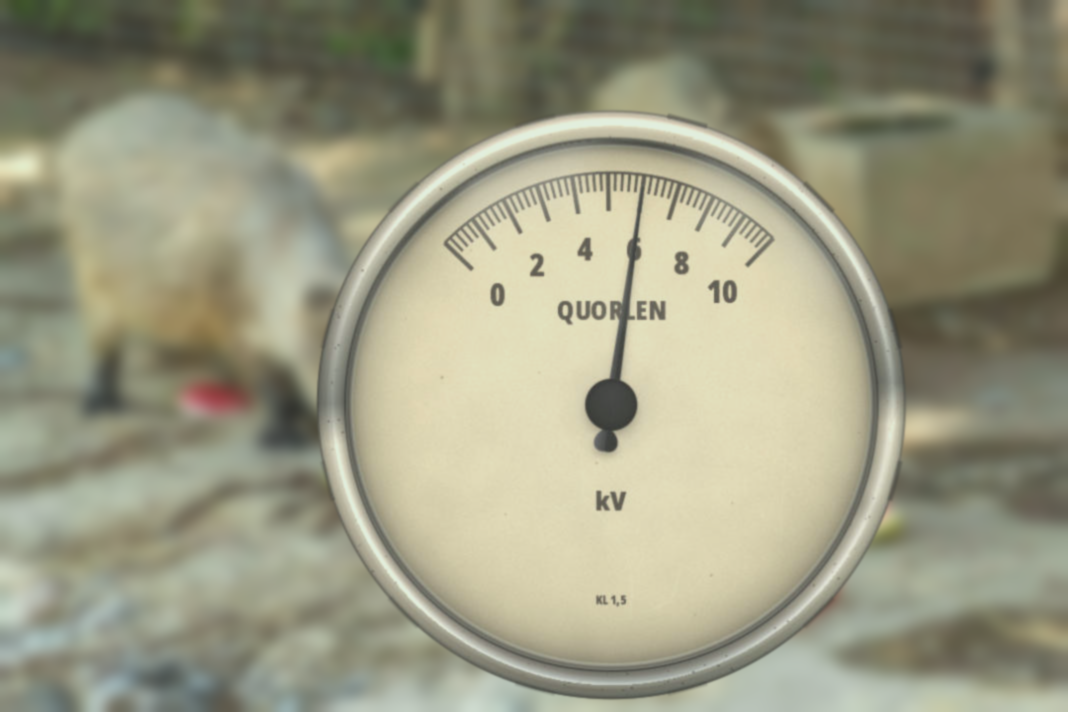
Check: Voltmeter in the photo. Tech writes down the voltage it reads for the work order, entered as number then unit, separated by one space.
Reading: 6 kV
